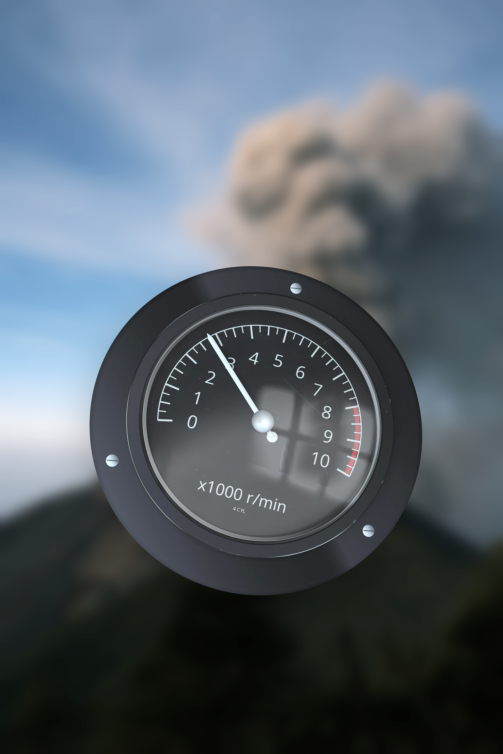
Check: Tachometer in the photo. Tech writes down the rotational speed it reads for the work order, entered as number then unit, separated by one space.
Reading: 2750 rpm
